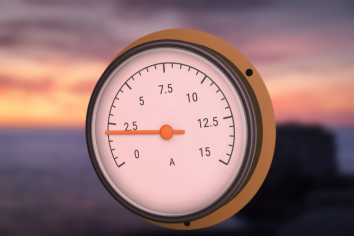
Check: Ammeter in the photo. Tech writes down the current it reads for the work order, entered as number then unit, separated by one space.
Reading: 2 A
